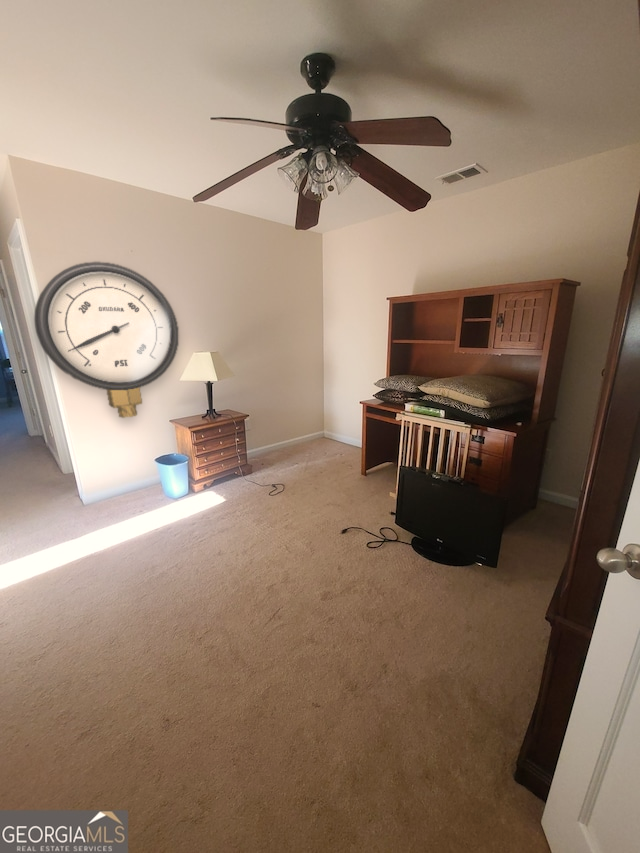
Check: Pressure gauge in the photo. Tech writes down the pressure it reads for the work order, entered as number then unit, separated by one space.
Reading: 50 psi
